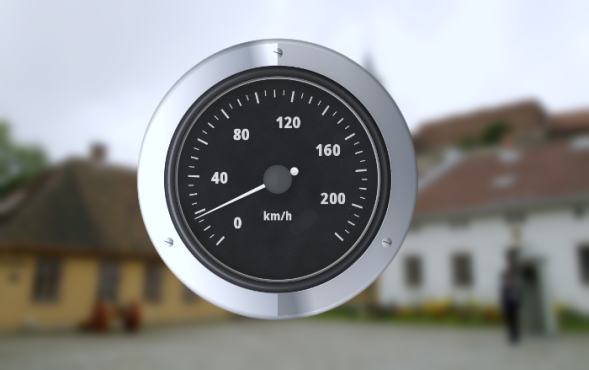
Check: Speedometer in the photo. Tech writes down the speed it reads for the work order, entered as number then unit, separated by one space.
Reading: 17.5 km/h
